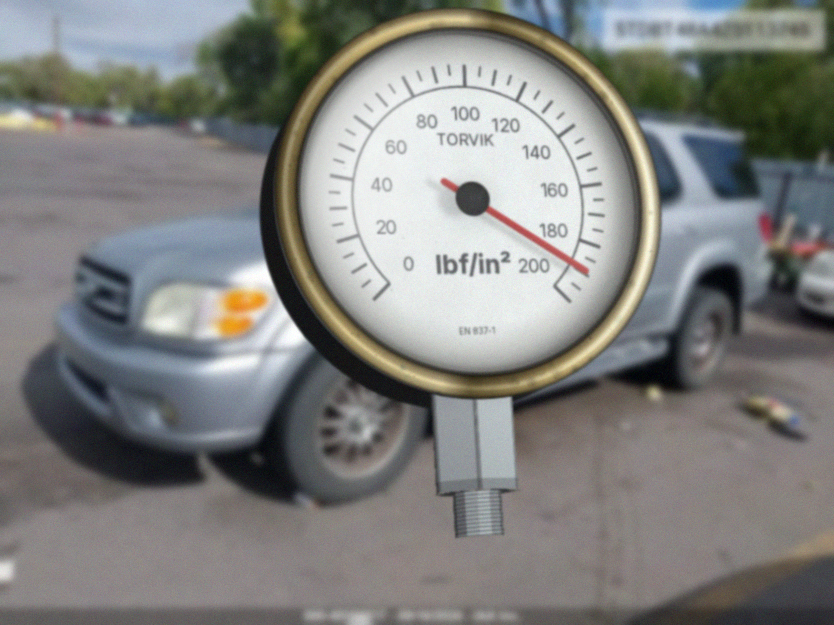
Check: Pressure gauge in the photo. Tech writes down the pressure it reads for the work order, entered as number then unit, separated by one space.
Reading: 190 psi
